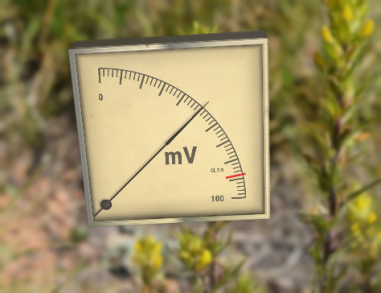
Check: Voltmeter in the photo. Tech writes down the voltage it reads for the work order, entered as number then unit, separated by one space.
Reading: 50 mV
